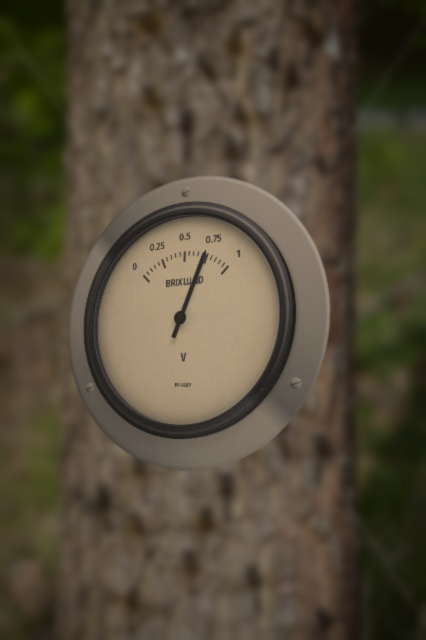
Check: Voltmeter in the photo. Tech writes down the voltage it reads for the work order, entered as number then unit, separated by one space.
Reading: 0.75 V
